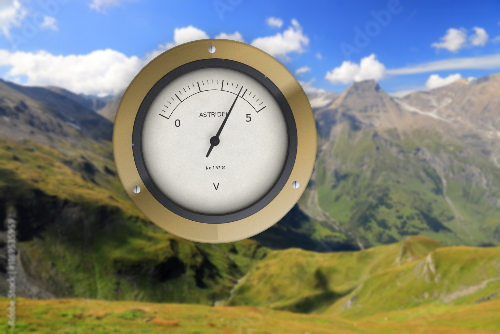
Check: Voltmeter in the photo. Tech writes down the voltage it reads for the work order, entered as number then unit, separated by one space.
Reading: 3.8 V
